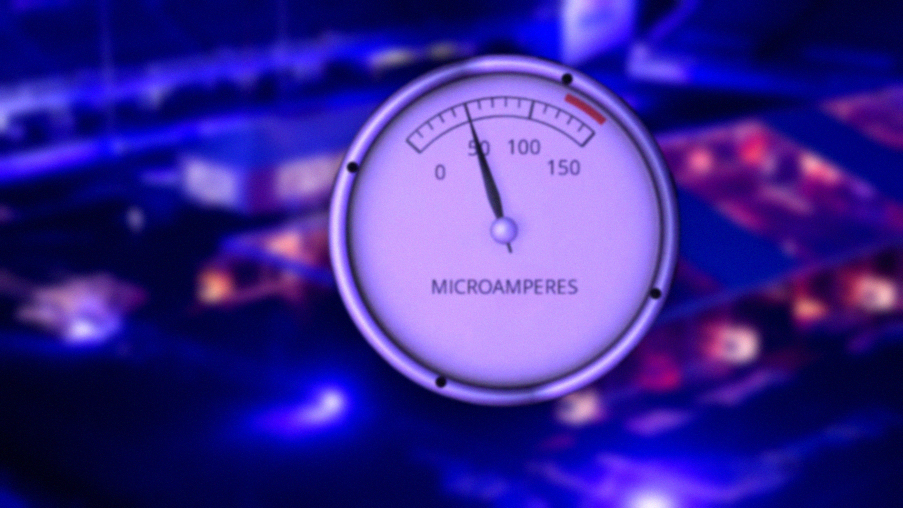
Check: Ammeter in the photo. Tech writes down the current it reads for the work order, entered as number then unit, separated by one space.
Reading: 50 µA
